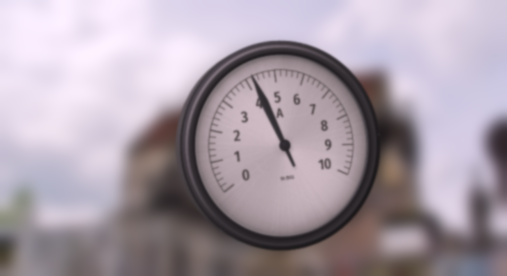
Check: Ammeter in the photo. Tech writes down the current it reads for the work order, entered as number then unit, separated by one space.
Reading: 4.2 A
